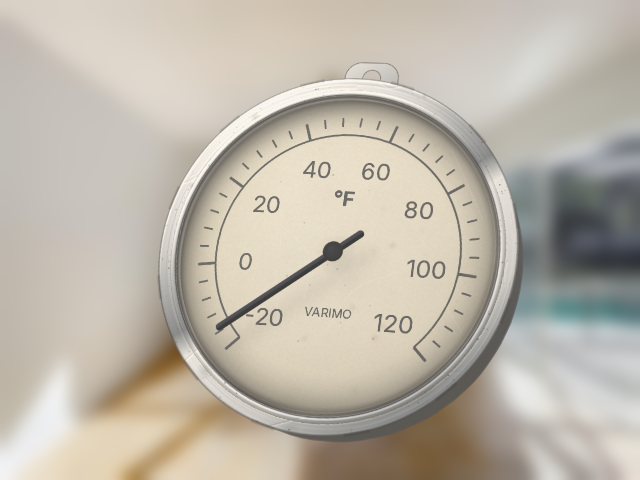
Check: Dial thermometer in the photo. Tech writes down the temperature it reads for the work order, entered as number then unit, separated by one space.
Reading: -16 °F
